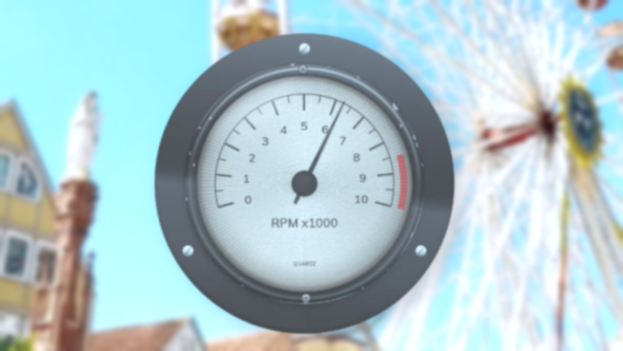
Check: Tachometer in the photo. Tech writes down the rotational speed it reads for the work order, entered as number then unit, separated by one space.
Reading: 6250 rpm
